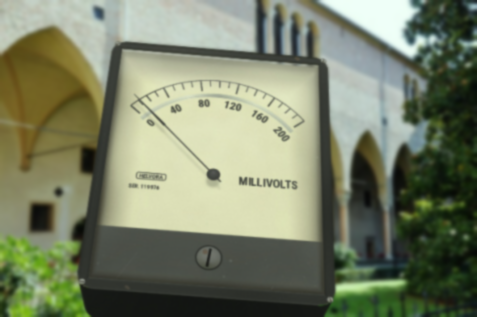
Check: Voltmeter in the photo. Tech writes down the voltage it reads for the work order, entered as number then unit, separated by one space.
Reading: 10 mV
